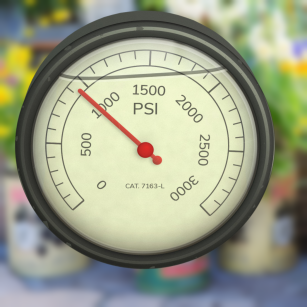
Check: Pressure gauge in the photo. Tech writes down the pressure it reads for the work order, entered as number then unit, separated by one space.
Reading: 950 psi
